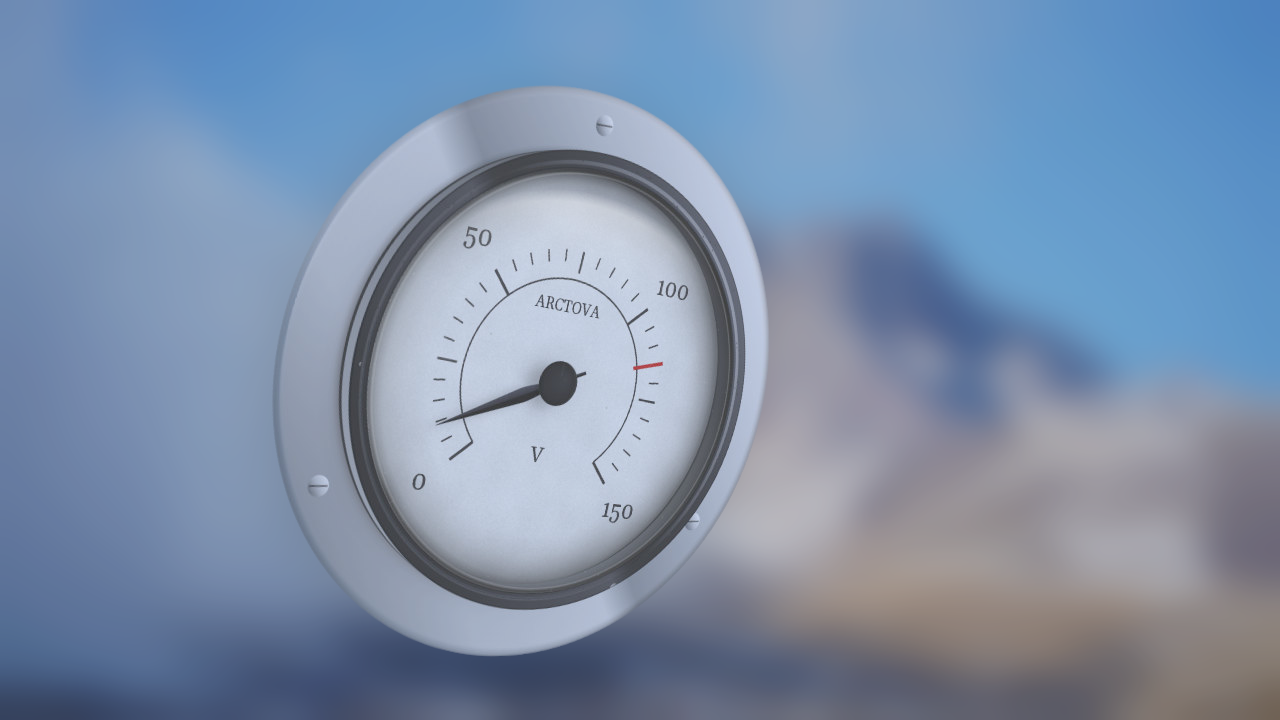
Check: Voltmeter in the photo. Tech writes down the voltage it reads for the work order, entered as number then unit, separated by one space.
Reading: 10 V
